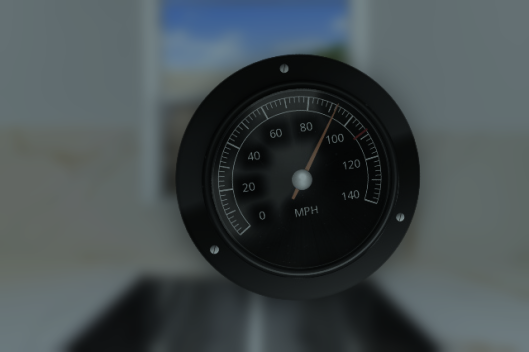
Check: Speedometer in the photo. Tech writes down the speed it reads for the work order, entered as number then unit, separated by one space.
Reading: 92 mph
